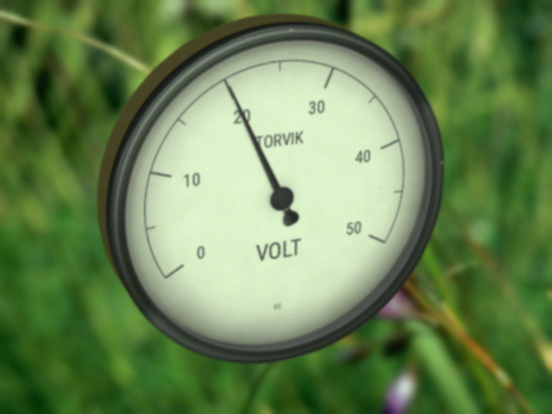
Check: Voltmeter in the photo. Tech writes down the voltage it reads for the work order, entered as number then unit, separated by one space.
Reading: 20 V
